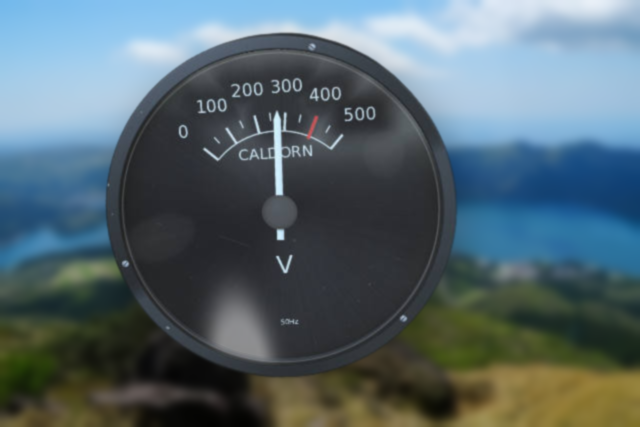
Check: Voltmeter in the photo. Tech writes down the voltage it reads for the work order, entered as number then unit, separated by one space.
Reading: 275 V
